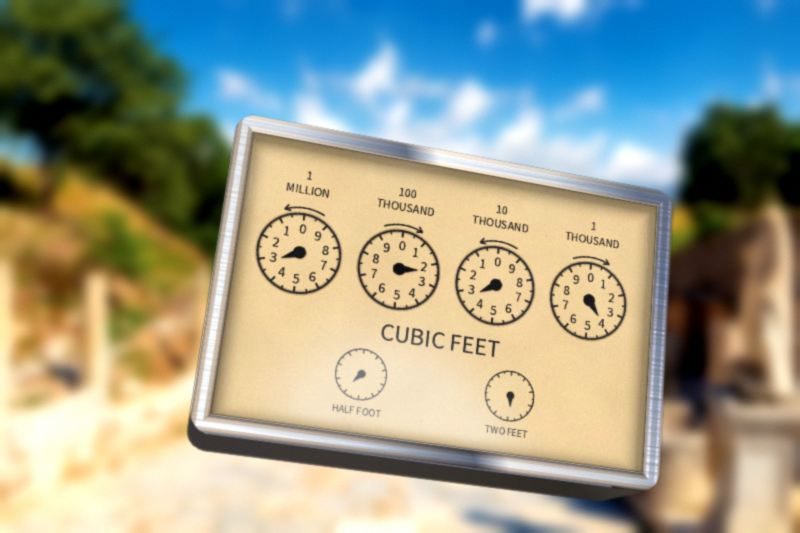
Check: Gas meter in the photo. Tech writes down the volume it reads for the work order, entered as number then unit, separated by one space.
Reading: 323400 ft³
